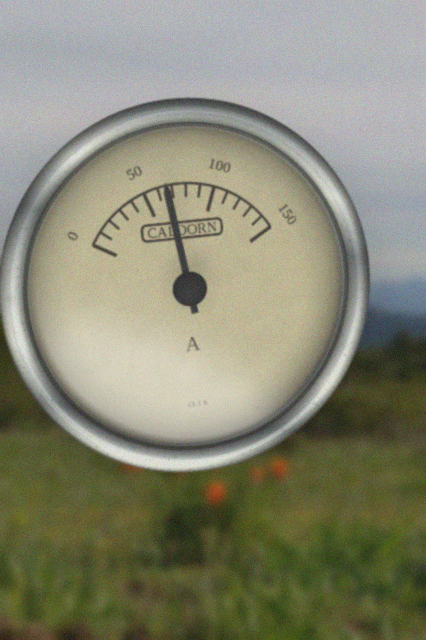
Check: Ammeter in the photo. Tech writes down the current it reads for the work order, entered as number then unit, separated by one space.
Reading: 65 A
